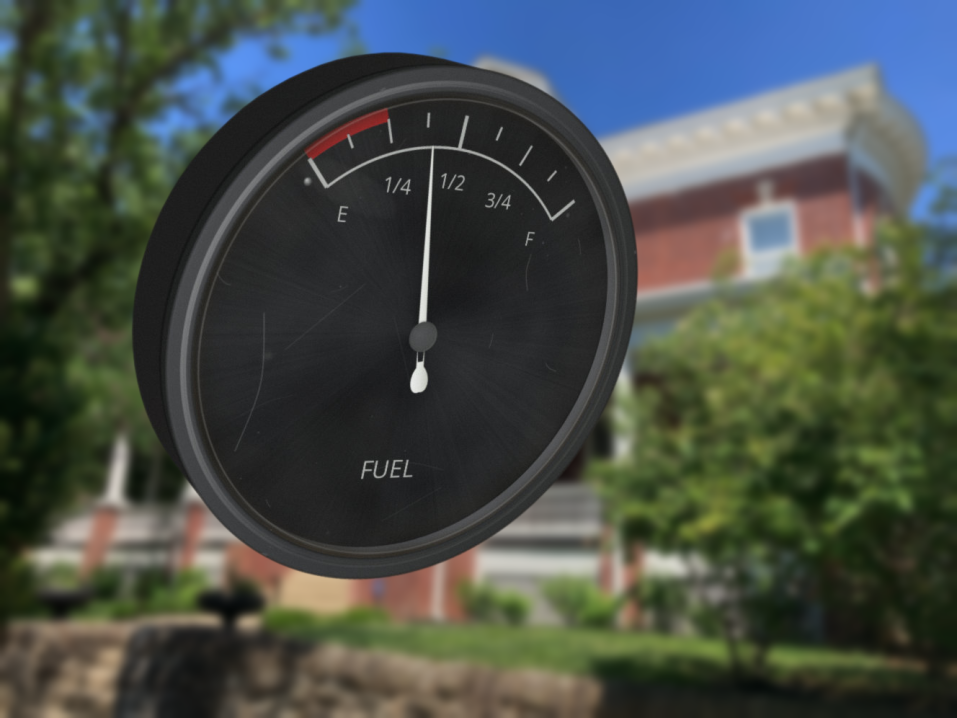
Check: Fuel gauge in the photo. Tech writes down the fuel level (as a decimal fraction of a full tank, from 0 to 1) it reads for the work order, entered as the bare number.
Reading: 0.375
